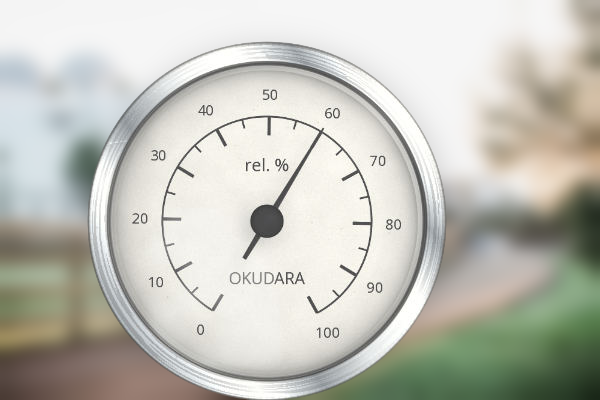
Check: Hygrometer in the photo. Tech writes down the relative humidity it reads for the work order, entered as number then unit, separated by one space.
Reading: 60 %
